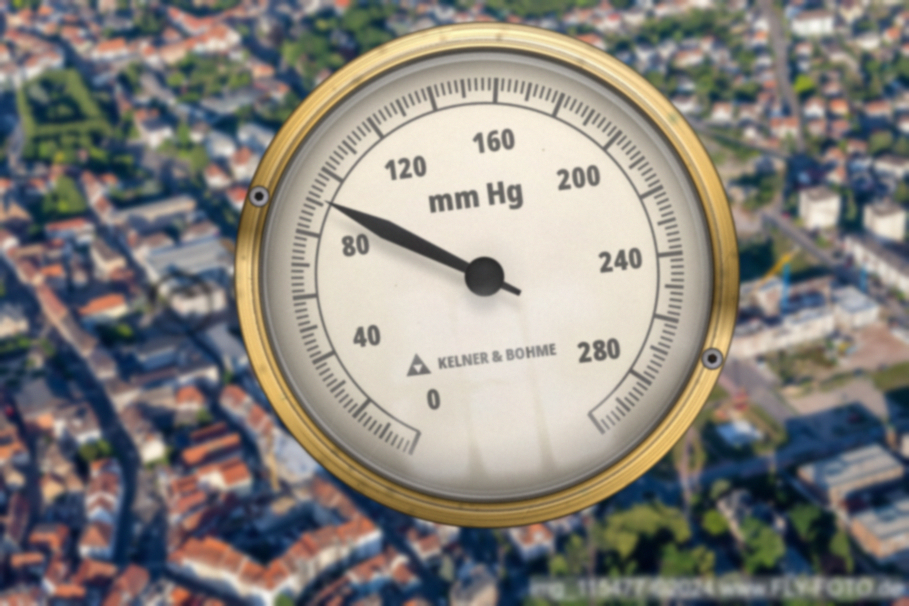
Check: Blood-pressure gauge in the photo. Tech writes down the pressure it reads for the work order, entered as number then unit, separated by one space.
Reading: 92 mmHg
